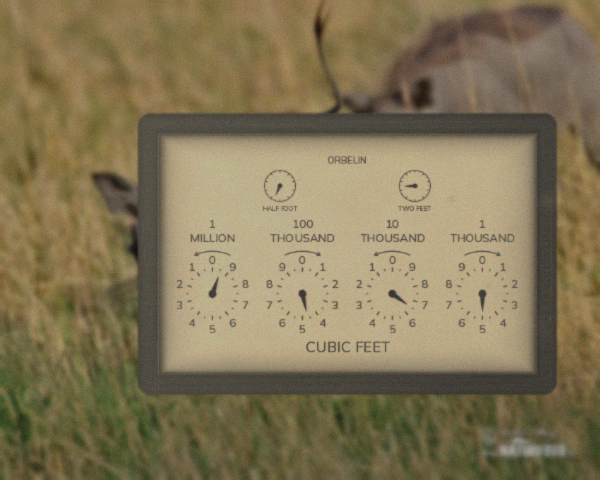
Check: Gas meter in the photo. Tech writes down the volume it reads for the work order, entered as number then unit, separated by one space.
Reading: 946500 ft³
